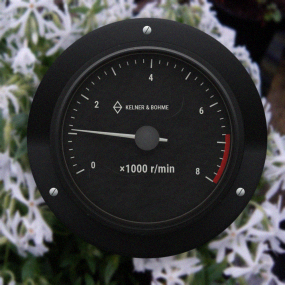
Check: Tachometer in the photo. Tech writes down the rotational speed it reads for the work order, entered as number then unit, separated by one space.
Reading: 1100 rpm
